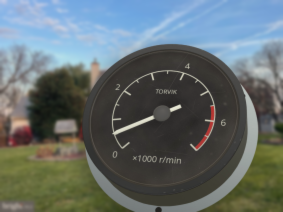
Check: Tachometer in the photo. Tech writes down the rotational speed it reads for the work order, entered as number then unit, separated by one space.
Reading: 500 rpm
